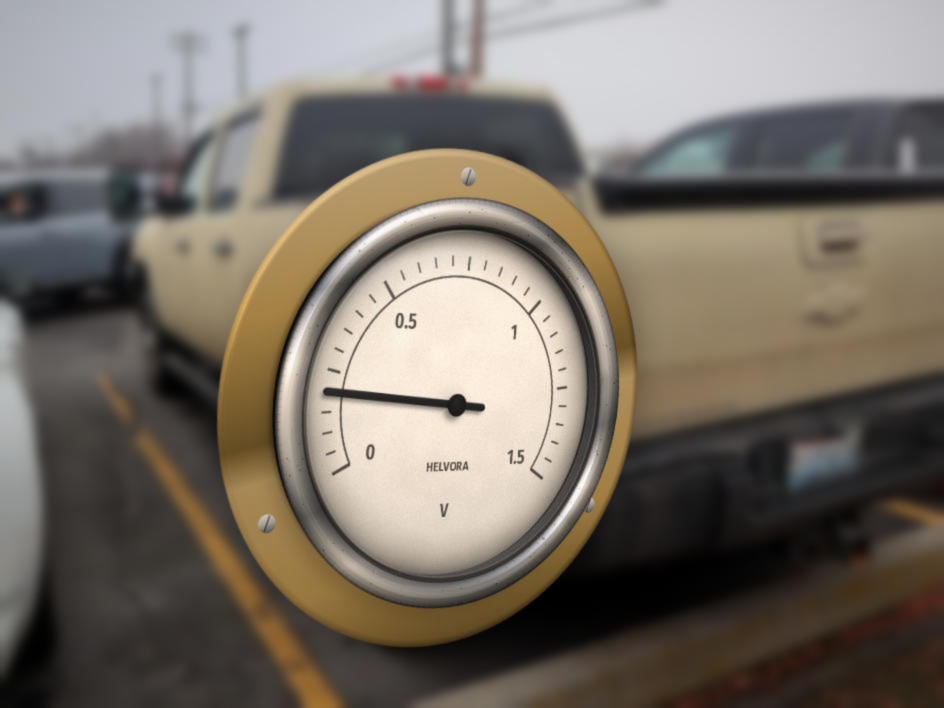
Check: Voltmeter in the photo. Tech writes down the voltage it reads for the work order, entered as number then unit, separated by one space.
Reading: 0.2 V
